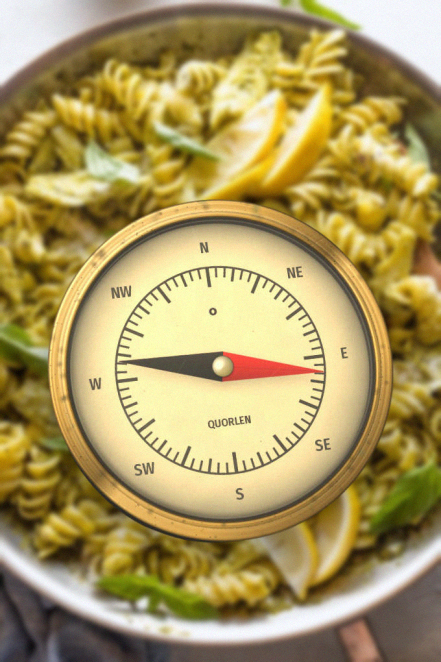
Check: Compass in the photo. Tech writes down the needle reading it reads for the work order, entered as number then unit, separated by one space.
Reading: 100 °
